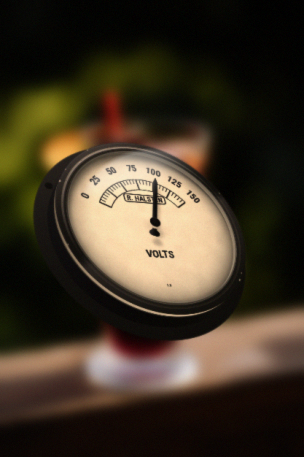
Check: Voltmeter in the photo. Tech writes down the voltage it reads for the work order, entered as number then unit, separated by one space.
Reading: 100 V
